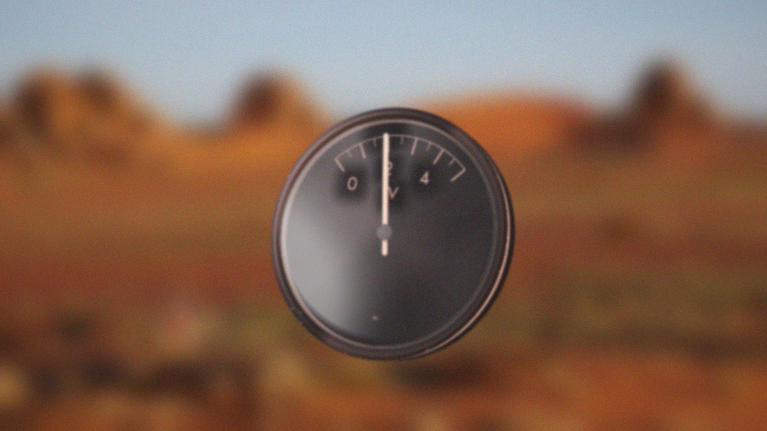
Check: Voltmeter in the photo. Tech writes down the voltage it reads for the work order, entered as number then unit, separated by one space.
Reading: 2 V
